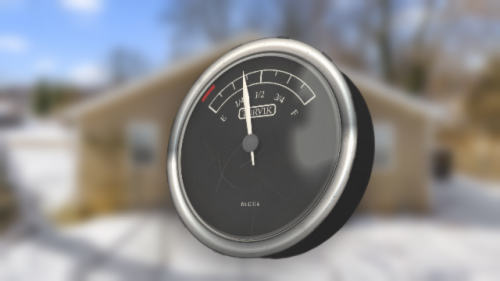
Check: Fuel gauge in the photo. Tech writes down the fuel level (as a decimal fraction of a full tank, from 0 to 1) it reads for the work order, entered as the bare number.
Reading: 0.375
